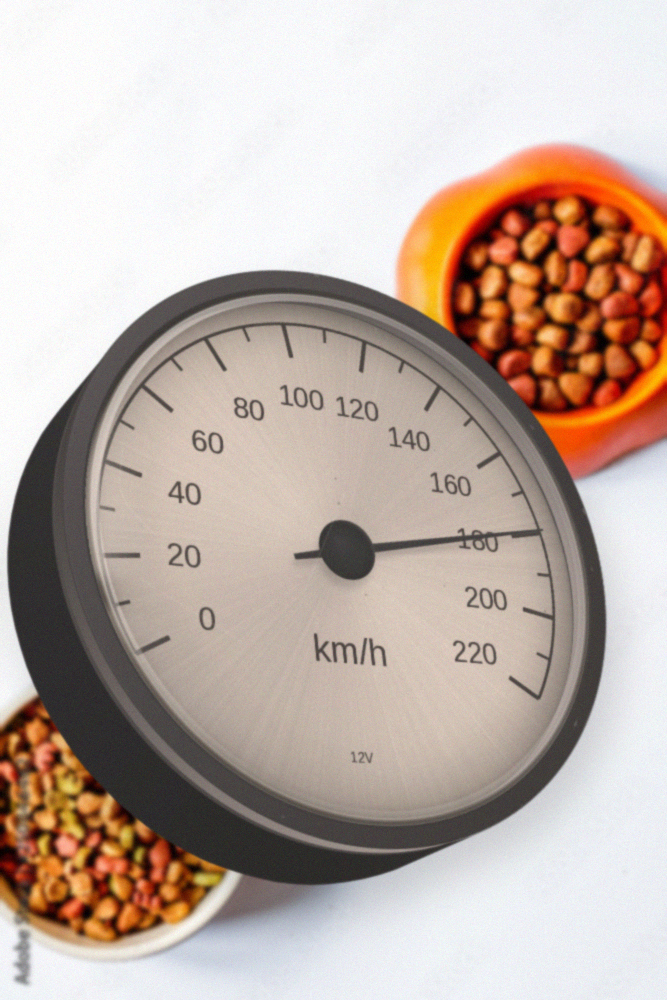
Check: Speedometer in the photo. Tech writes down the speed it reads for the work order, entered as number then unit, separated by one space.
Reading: 180 km/h
